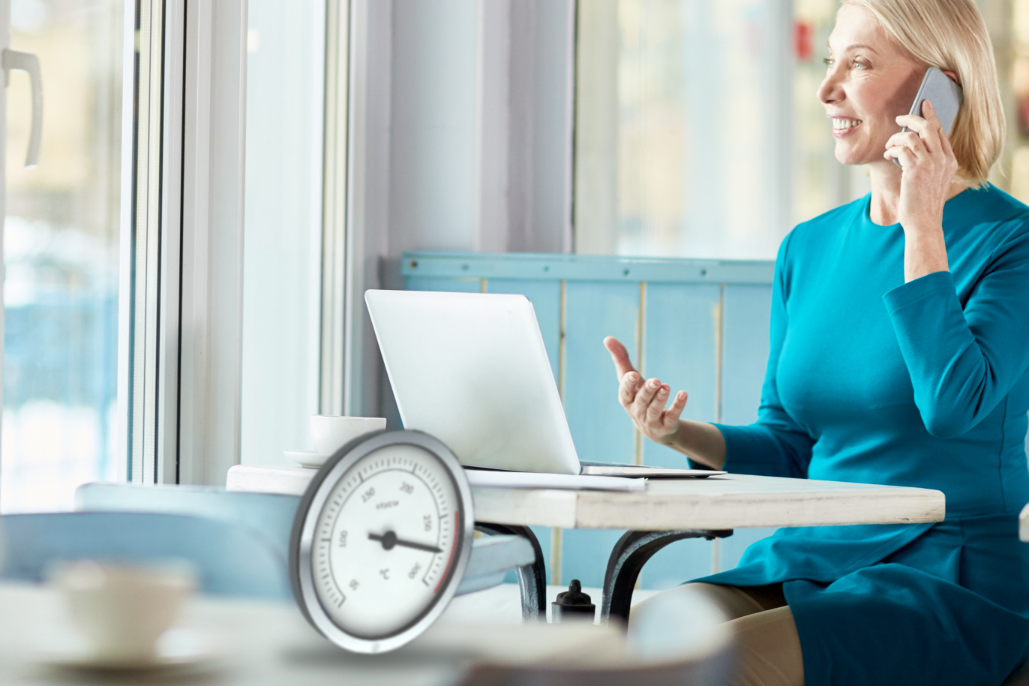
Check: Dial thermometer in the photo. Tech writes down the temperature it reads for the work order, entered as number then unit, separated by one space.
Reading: 275 °C
